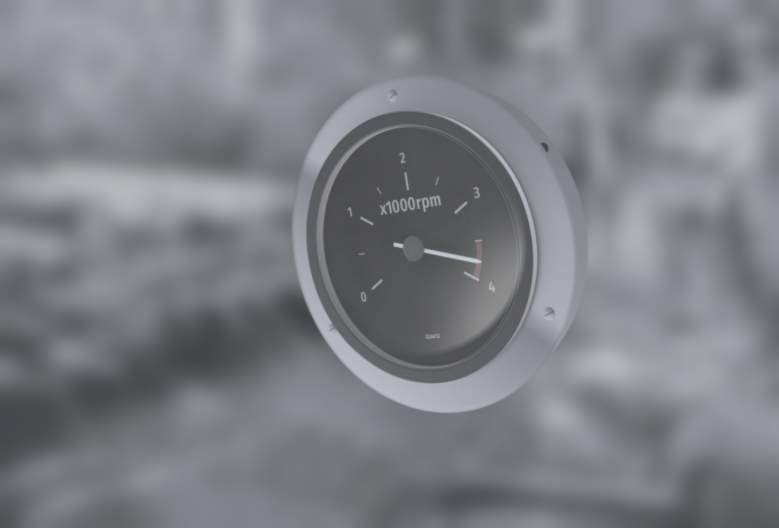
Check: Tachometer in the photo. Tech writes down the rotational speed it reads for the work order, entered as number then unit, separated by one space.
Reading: 3750 rpm
